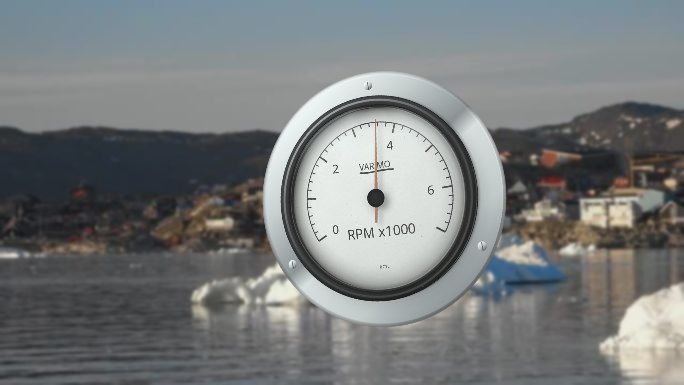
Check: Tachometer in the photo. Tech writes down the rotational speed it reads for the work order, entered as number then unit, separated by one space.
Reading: 3600 rpm
